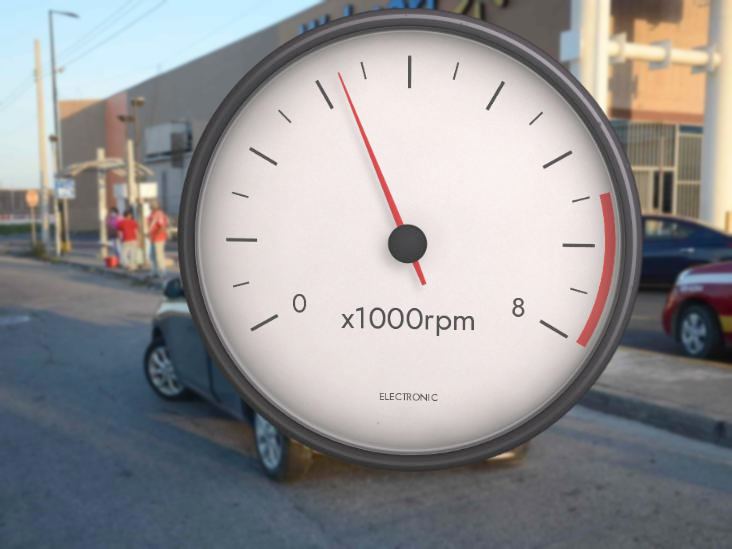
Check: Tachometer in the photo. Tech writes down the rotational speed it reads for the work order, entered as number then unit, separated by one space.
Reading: 3250 rpm
